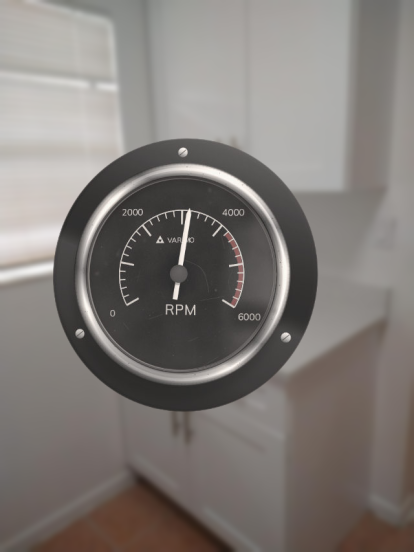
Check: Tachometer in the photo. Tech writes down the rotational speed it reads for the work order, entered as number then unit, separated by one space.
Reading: 3200 rpm
